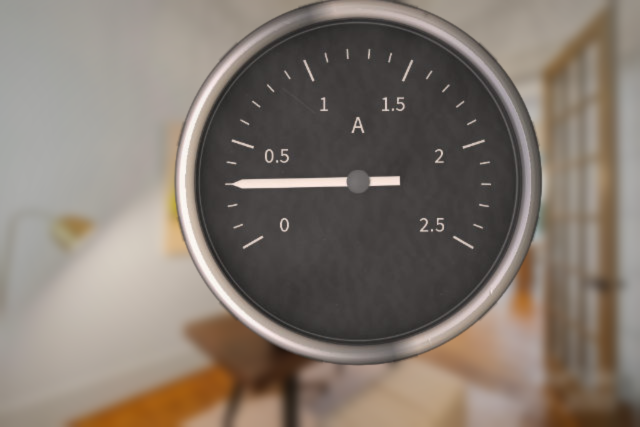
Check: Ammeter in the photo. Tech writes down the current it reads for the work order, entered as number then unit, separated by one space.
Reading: 0.3 A
